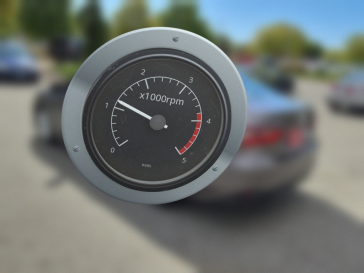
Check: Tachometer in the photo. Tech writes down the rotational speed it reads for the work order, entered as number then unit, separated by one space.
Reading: 1200 rpm
